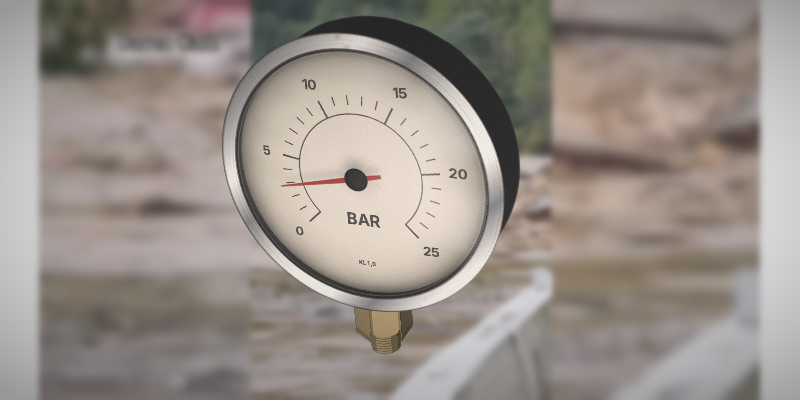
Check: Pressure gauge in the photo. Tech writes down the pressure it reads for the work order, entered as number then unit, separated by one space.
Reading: 3 bar
